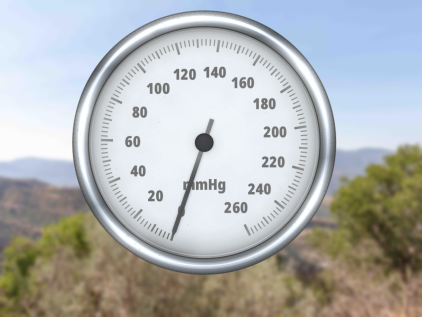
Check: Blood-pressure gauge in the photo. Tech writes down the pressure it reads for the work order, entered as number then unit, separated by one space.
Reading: 0 mmHg
